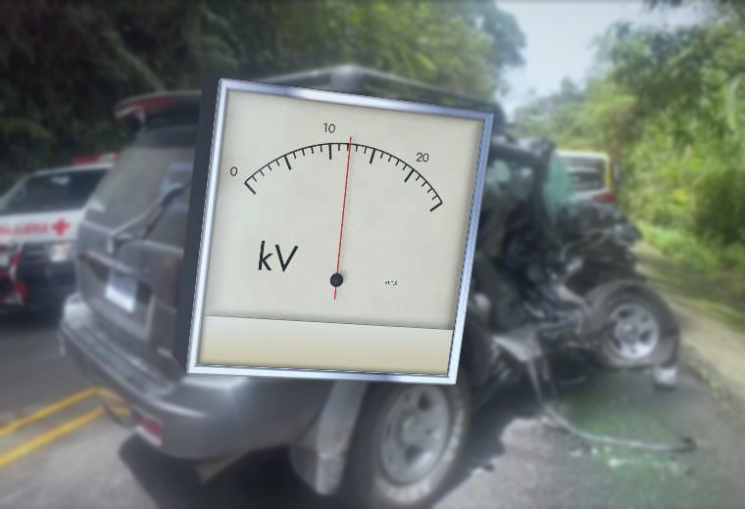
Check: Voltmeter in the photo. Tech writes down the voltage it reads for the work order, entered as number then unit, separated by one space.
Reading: 12 kV
